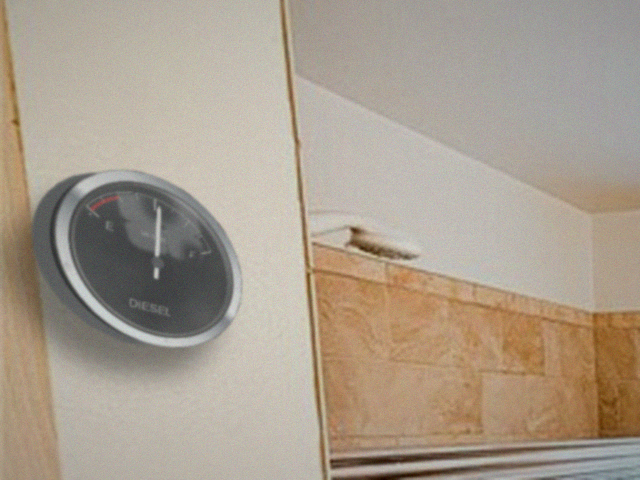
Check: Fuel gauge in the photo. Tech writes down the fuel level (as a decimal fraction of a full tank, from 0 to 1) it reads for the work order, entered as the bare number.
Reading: 0.5
